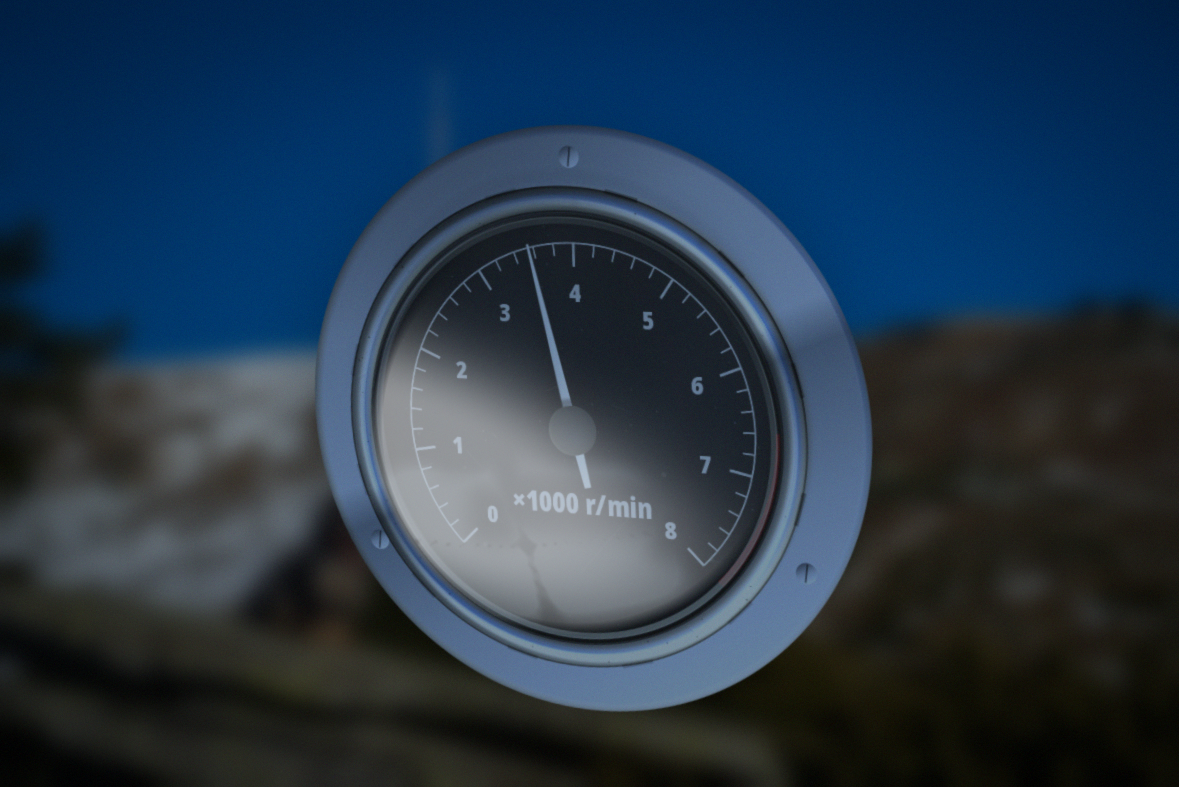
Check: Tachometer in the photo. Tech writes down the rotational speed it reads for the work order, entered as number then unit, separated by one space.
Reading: 3600 rpm
